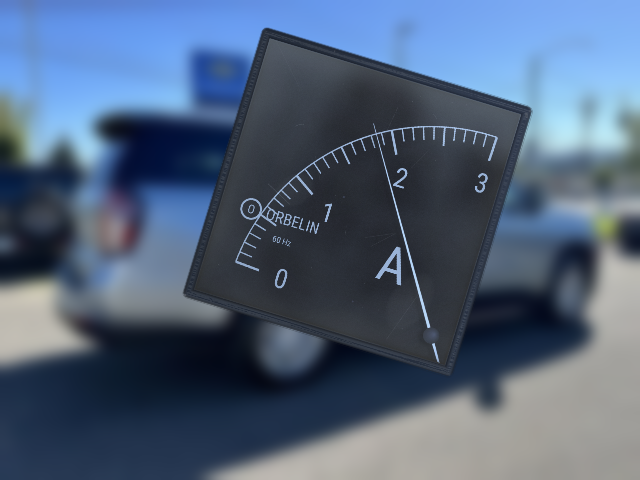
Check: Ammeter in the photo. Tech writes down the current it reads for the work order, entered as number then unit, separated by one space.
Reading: 1.85 A
